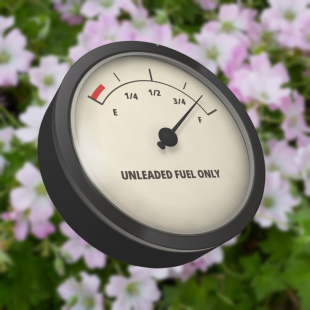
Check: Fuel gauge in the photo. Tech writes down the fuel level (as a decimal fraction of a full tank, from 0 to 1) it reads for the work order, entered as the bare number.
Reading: 0.875
